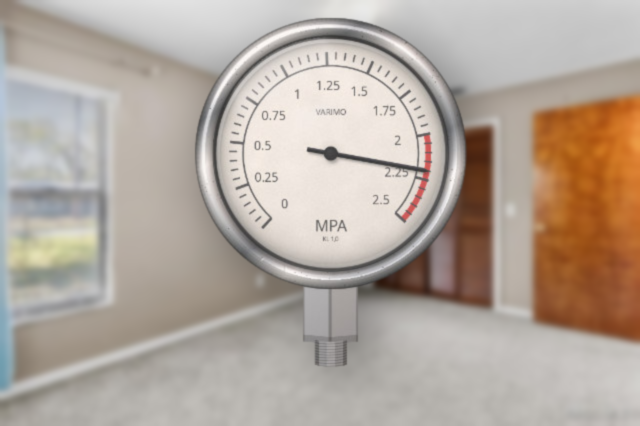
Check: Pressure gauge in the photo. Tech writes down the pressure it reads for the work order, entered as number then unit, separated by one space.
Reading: 2.2 MPa
